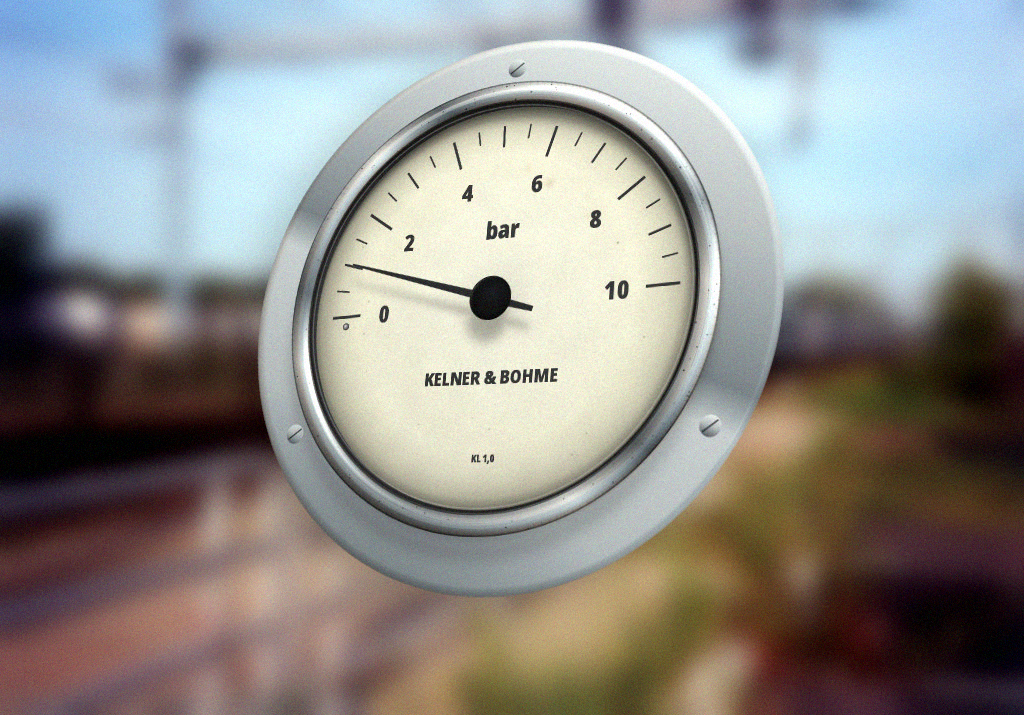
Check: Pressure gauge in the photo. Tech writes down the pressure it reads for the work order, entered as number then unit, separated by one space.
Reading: 1 bar
